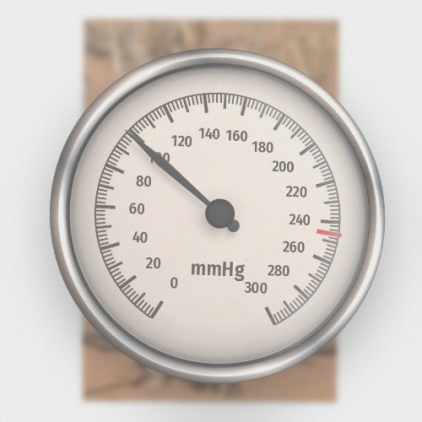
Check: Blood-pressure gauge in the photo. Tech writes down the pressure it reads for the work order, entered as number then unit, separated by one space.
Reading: 98 mmHg
